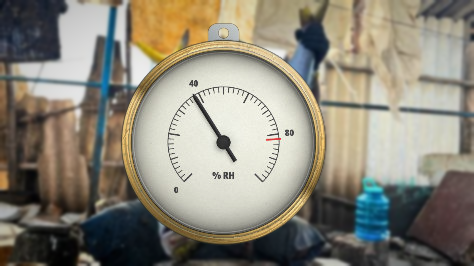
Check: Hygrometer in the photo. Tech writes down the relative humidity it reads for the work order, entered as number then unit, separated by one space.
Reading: 38 %
